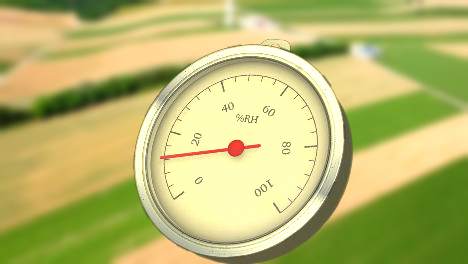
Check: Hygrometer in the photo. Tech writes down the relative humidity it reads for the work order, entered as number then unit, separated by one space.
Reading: 12 %
